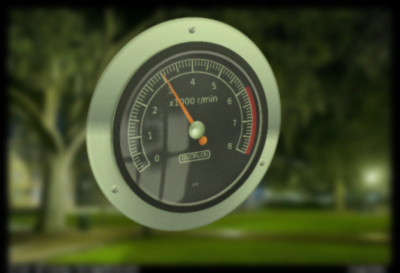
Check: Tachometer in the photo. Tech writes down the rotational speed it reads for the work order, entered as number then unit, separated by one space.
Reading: 3000 rpm
